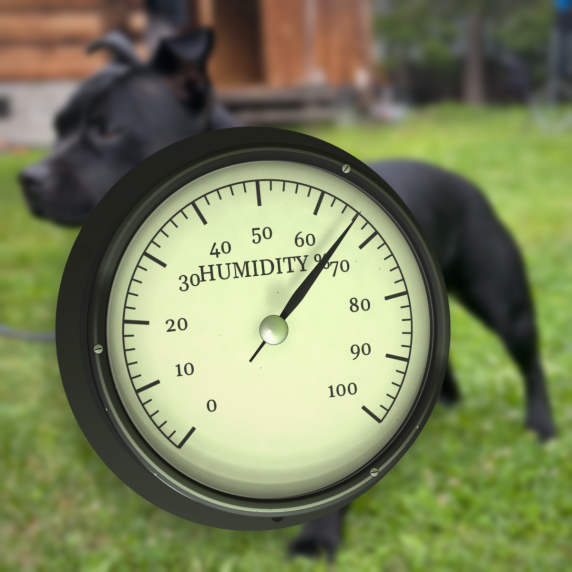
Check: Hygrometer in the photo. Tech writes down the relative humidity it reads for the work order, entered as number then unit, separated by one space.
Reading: 66 %
